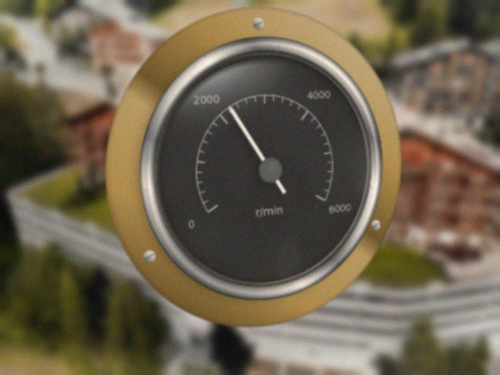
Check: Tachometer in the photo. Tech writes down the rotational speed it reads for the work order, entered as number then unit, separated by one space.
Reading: 2200 rpm
